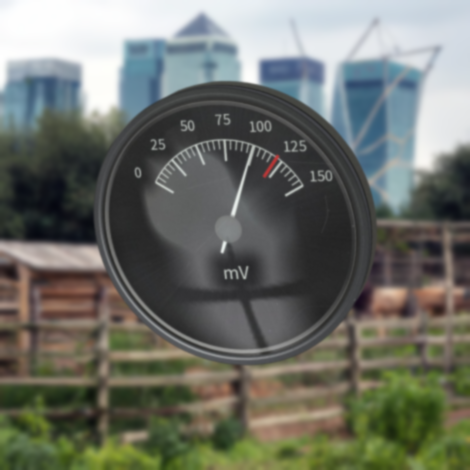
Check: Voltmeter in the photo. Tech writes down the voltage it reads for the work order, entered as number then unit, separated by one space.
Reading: 100 mV
